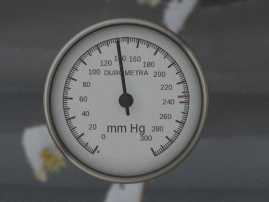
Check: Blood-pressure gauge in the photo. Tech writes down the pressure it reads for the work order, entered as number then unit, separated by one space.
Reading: 140 mmHg
